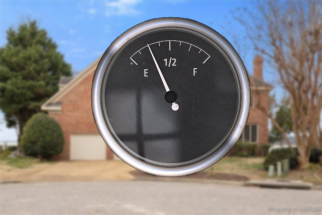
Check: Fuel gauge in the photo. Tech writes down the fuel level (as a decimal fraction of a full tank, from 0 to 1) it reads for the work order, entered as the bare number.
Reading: 0.25
